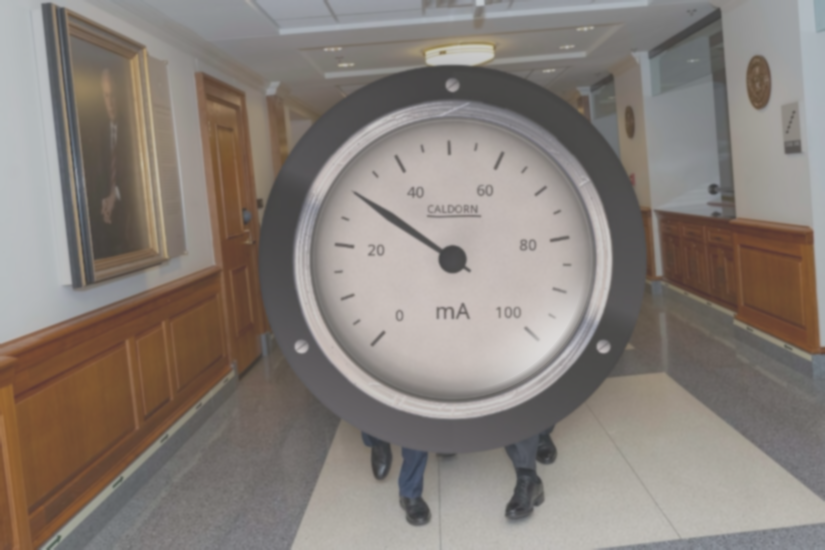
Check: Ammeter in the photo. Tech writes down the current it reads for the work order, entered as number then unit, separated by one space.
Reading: 30 mA
